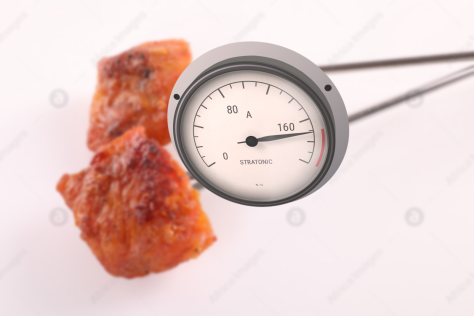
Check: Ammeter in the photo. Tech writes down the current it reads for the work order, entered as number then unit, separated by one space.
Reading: 170 A
